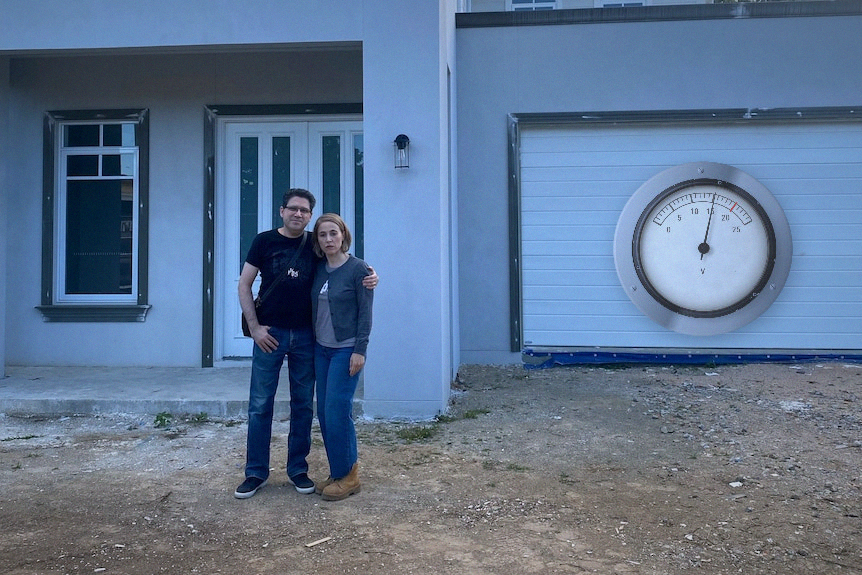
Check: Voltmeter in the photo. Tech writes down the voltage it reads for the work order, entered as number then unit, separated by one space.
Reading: 15 V
